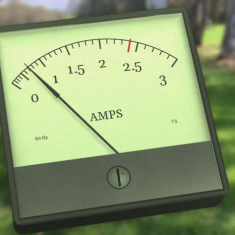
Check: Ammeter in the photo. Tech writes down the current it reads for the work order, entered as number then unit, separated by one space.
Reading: 0.7 A
